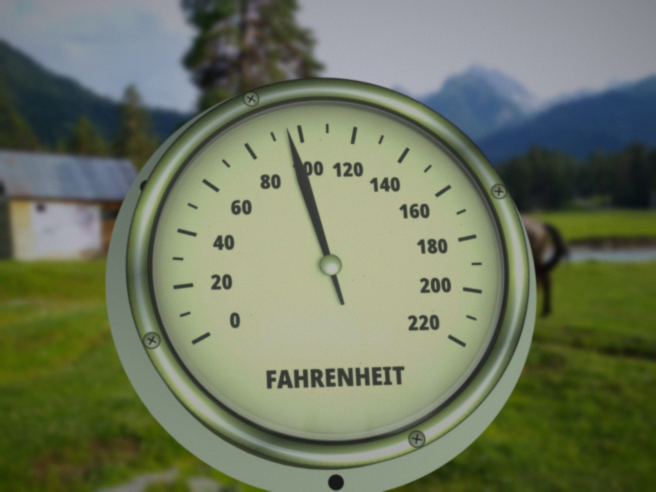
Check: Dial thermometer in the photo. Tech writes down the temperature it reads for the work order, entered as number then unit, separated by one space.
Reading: 95 °F
